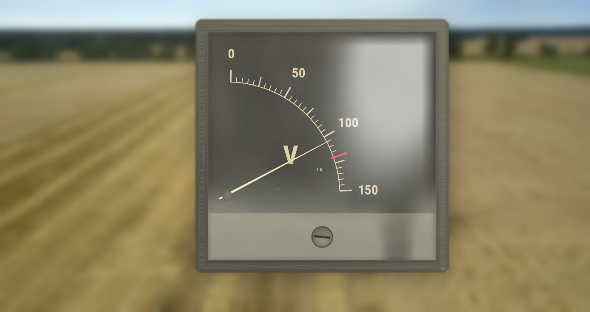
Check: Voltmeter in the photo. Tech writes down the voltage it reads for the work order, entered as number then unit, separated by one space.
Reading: 105 V
